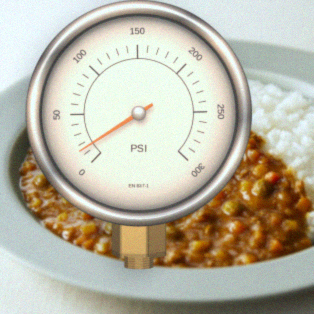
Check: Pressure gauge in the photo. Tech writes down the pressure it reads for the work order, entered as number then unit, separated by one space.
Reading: 15 psi
